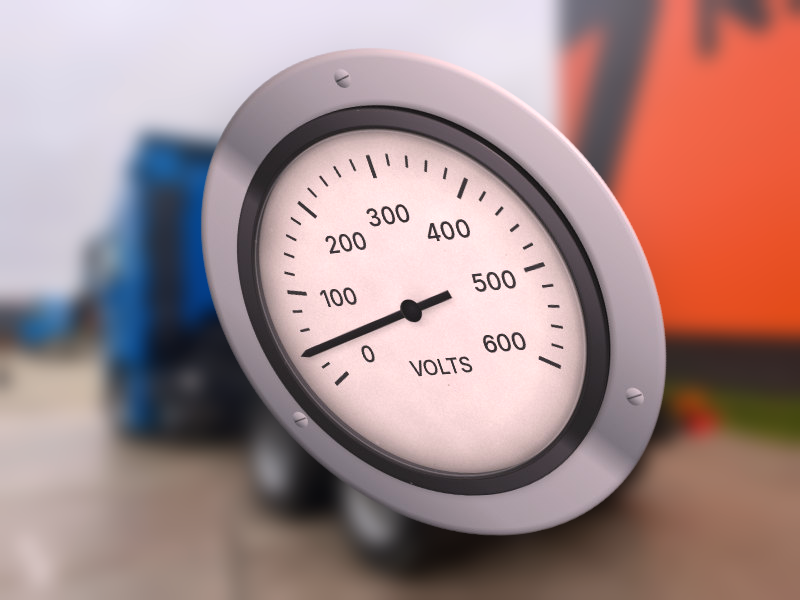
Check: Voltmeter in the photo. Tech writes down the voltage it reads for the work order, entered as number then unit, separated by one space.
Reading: 40 V
